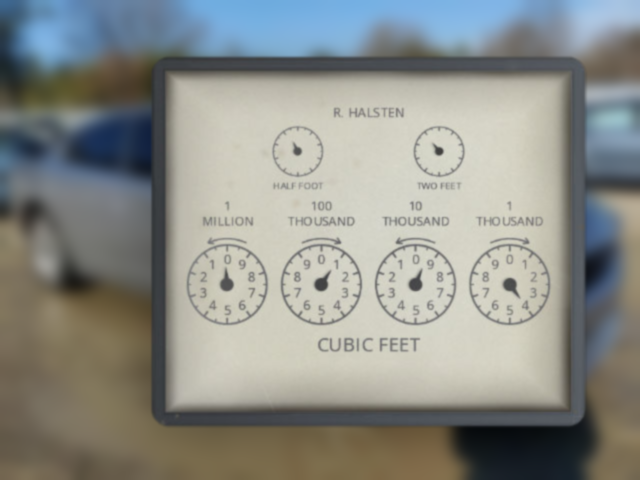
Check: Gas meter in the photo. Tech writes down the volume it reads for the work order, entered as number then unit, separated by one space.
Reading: 9400 ft³
